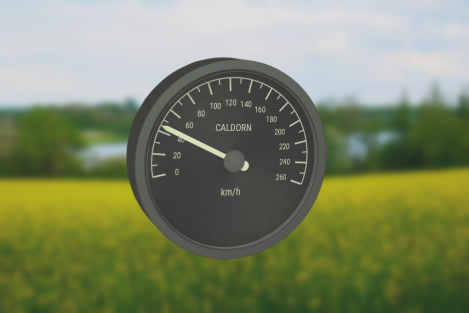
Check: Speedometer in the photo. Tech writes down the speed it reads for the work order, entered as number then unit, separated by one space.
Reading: 45 km/h
